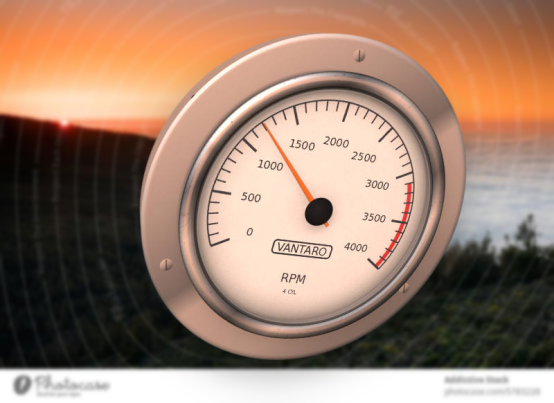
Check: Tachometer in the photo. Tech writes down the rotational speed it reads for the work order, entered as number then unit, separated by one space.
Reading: 1200 rpm
